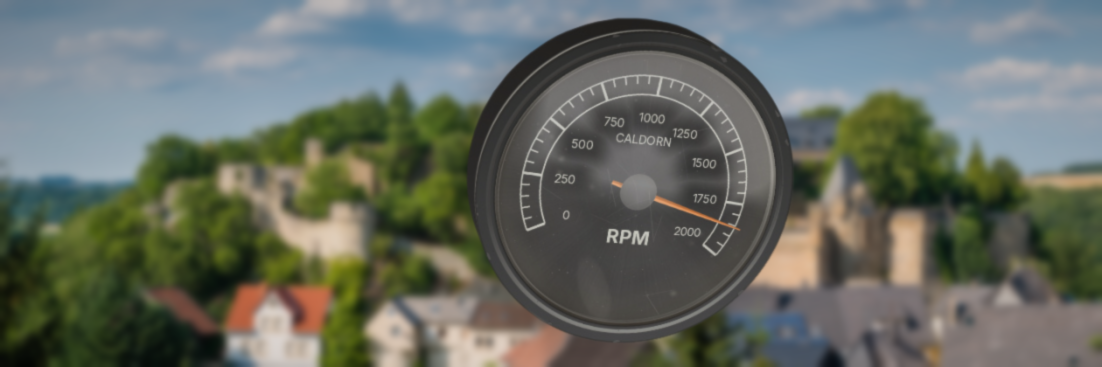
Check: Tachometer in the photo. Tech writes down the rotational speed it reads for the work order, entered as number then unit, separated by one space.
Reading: 1850 rpm
